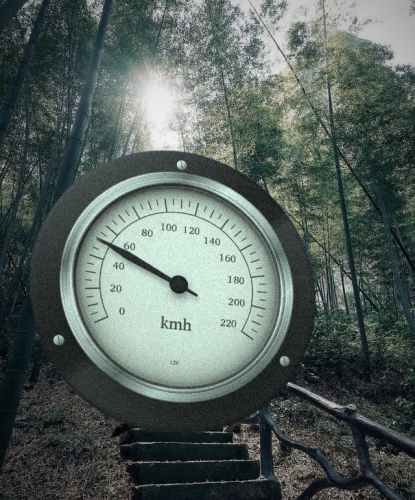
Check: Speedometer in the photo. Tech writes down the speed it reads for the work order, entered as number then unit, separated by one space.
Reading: 50 km/h
